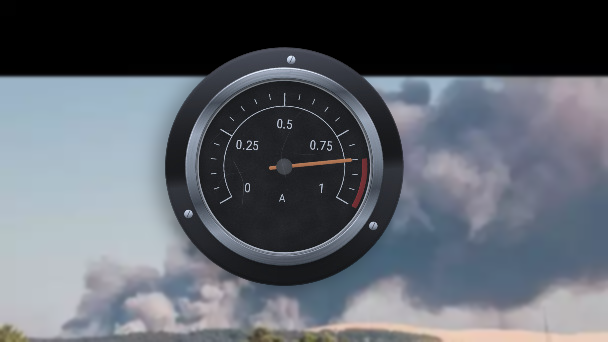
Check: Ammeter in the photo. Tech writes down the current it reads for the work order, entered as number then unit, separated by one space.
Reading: 0.85 A
